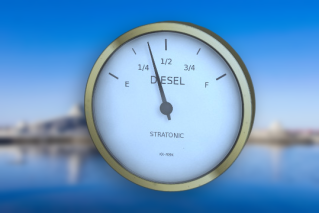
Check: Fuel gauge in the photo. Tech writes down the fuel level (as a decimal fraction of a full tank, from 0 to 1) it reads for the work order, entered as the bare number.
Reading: 0.375
